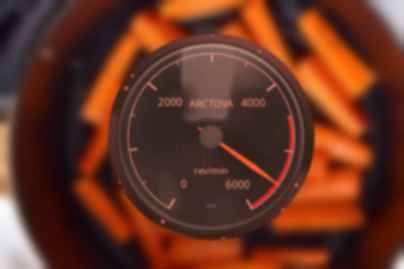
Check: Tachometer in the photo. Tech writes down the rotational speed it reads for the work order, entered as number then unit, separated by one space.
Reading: 5500 rpm
